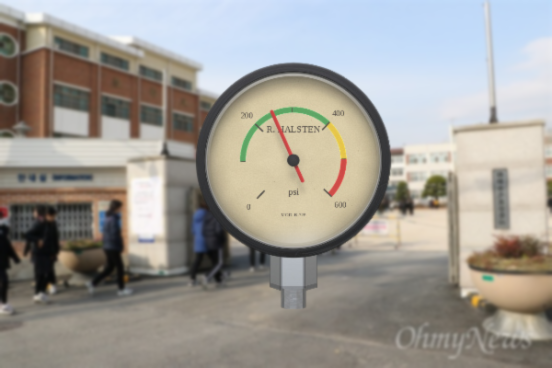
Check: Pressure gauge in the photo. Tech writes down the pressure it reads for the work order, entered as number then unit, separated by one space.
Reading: 250 psi
